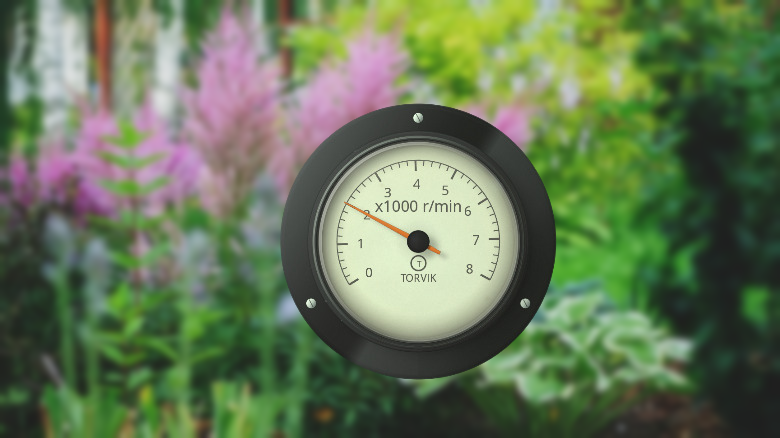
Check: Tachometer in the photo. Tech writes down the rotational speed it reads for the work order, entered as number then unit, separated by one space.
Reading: 2000 rpm
